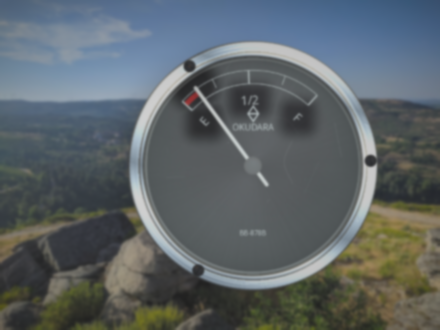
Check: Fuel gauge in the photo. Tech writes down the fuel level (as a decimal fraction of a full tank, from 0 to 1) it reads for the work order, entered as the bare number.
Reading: 0.125
